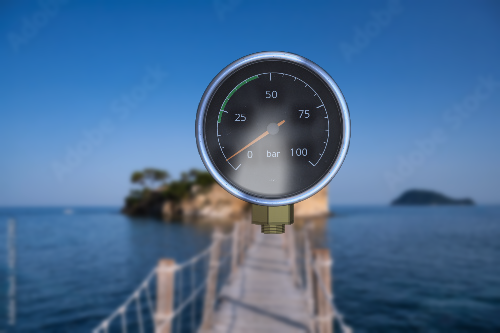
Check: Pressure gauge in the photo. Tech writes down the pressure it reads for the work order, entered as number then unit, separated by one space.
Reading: 5 bar
